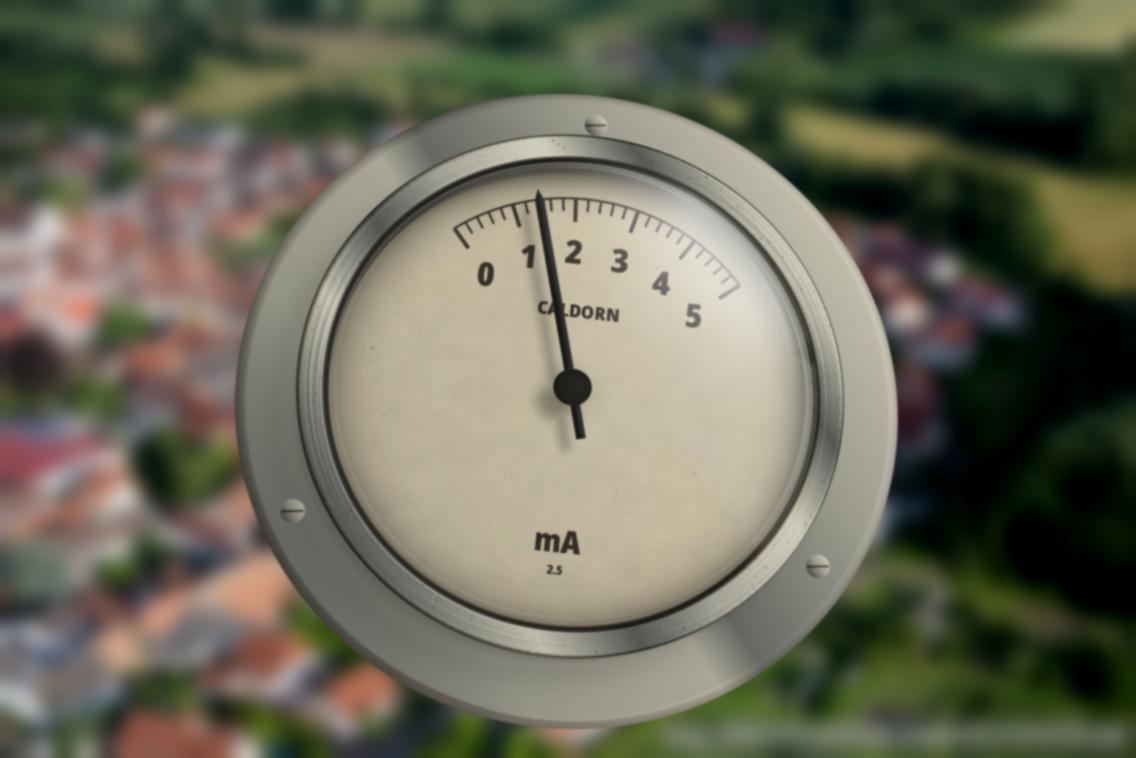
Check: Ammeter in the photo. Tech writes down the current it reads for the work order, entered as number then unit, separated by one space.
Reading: 1.4 mA
